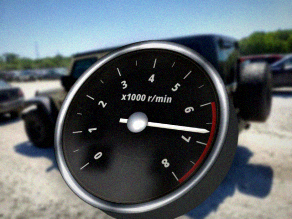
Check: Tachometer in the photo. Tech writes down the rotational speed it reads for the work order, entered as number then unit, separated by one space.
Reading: 6750 rpm
